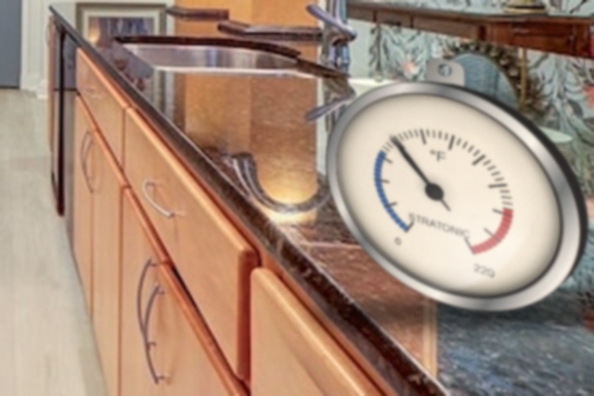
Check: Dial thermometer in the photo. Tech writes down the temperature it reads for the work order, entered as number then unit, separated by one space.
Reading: 80 °F
